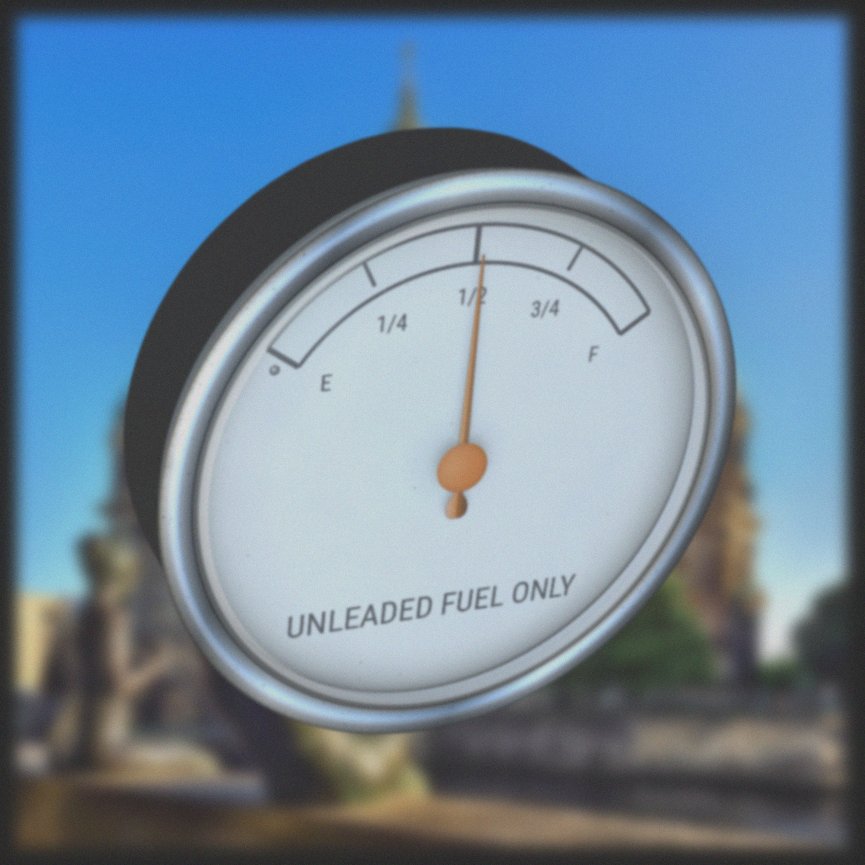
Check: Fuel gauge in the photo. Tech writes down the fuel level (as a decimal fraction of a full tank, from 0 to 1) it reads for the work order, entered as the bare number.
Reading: 0.5
